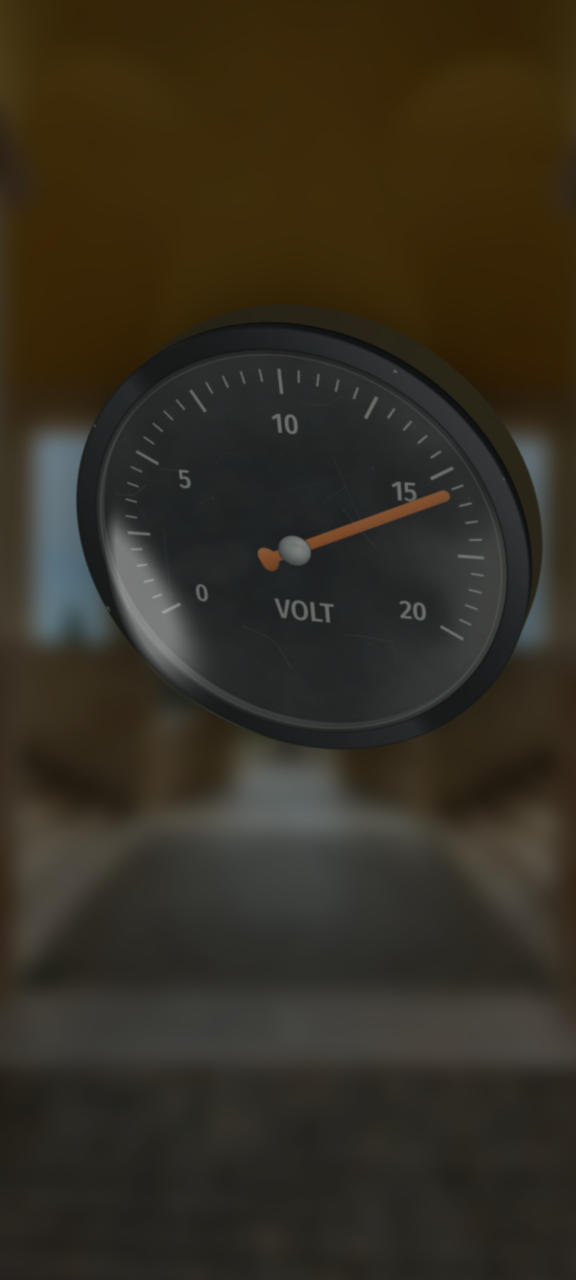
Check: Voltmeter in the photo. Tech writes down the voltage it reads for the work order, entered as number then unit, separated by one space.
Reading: 15.5 V
